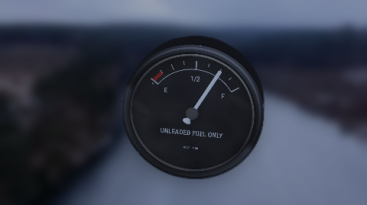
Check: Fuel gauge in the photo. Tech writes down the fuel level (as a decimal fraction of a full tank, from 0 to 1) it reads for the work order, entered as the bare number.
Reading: 0.75
